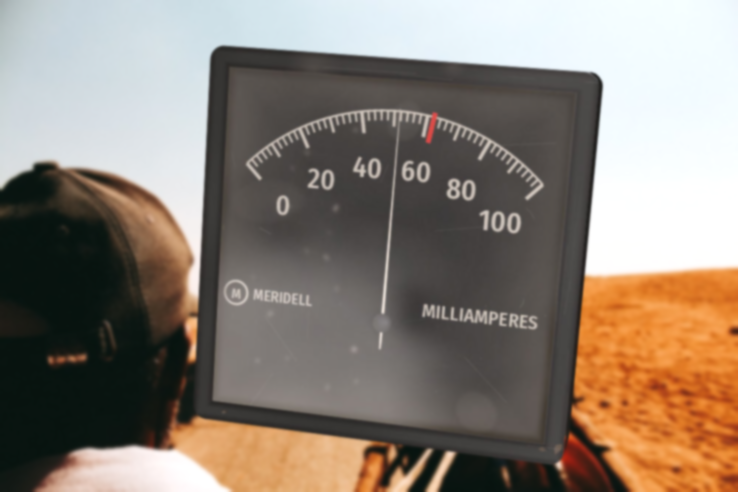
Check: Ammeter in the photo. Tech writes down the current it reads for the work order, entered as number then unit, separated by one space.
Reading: 52 mA
